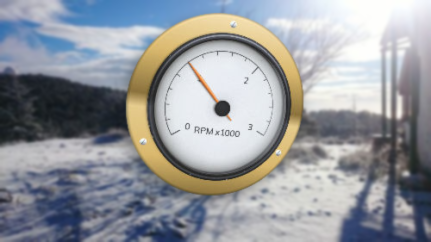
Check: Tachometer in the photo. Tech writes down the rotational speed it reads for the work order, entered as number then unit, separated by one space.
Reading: 1000 rpm
